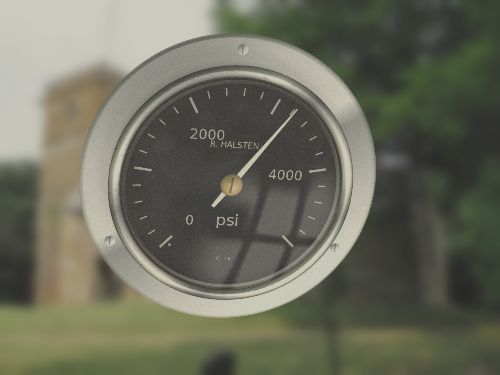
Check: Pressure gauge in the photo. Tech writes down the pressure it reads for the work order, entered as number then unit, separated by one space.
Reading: 3200 psi
